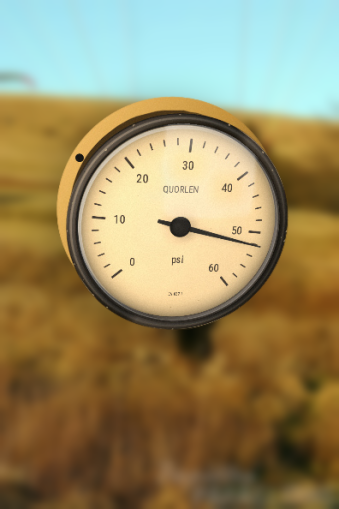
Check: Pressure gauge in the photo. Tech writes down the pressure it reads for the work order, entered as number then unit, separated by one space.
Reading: 52 psi
